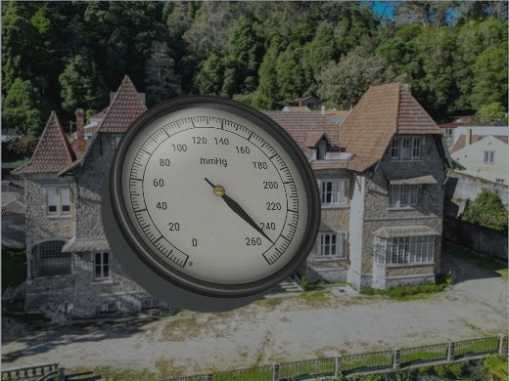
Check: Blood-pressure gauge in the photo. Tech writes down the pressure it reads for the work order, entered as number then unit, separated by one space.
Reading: 250 mmHg
